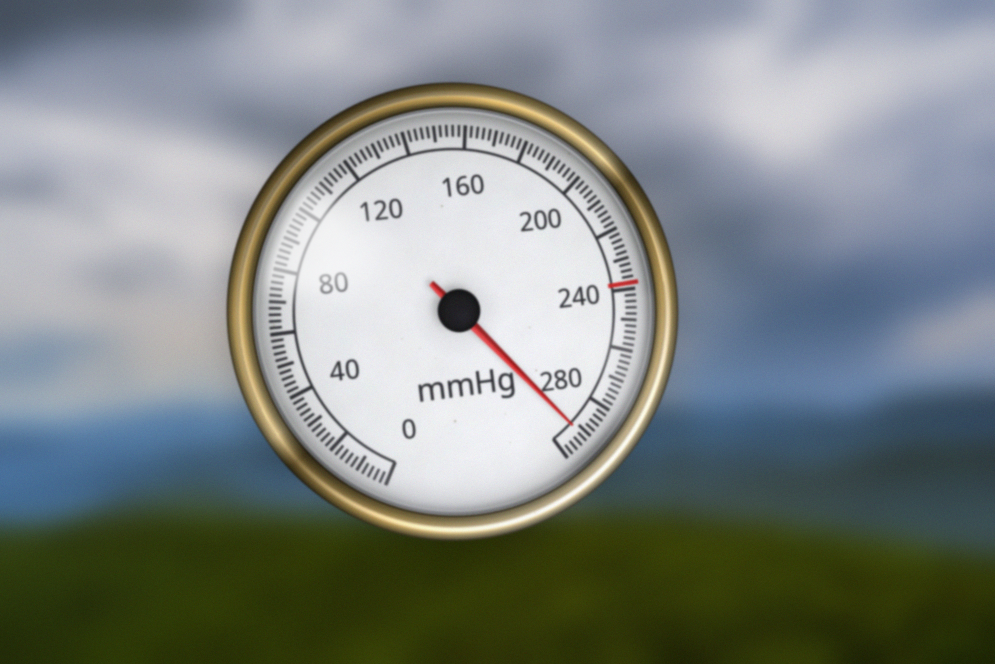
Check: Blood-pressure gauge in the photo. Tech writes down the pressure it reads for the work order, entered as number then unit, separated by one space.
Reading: 292 mmHg
